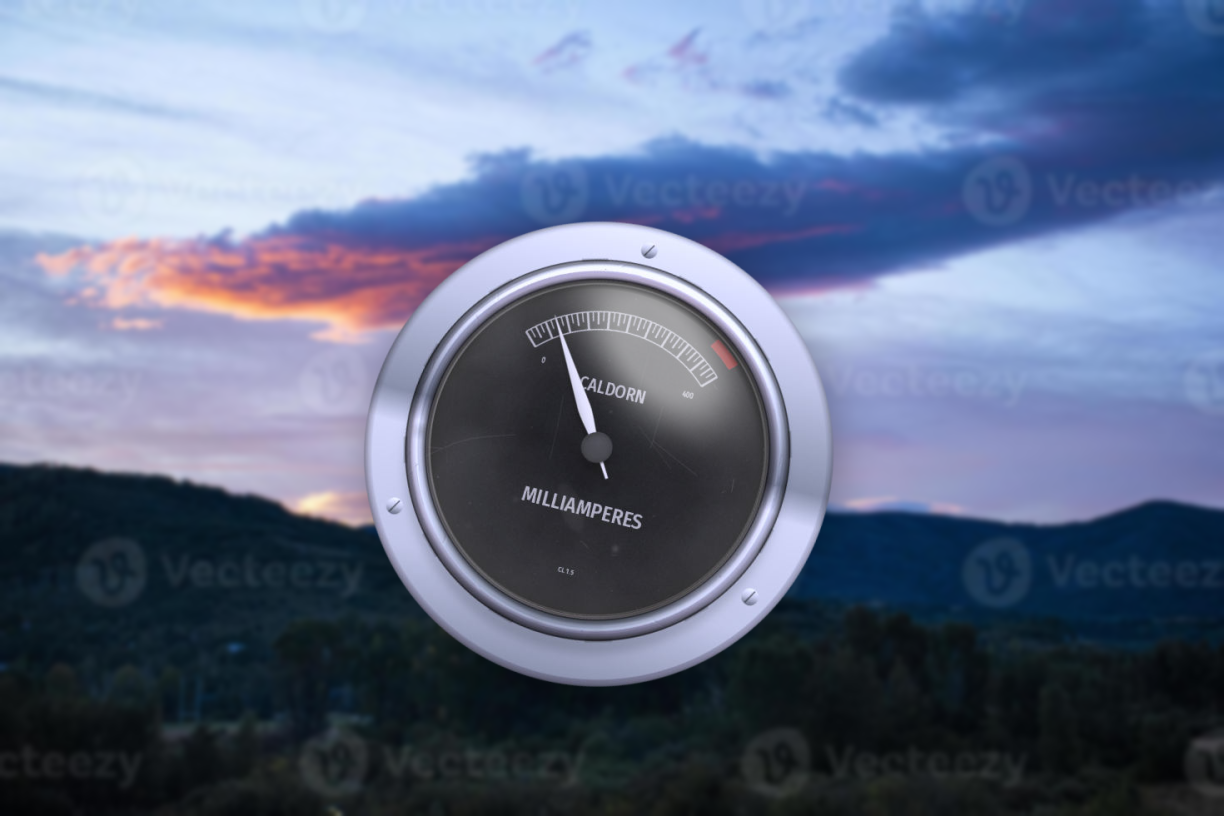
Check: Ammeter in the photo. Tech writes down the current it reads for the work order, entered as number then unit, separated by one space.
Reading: 60 mA
